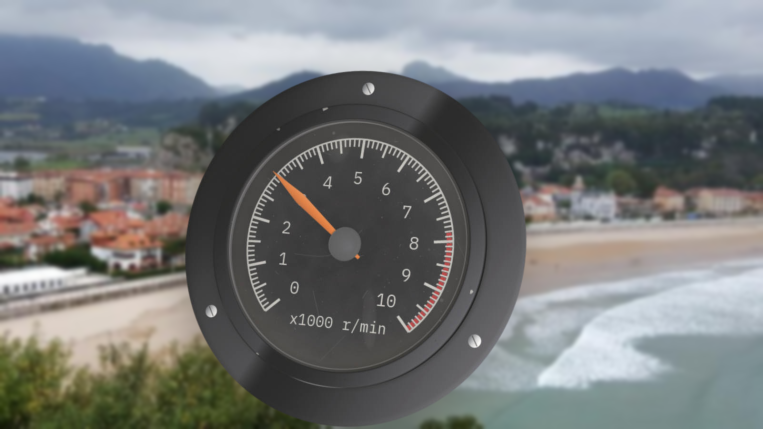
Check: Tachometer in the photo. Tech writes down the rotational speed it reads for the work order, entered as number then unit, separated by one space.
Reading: 3000 rpm
